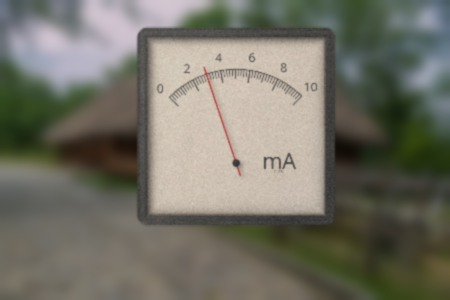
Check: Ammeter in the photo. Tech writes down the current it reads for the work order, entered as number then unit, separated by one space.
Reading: 3 mA
